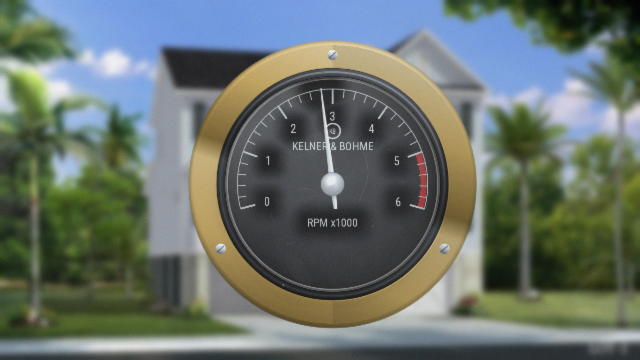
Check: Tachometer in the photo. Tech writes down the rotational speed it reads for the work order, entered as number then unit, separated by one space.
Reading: 2800 rpm
